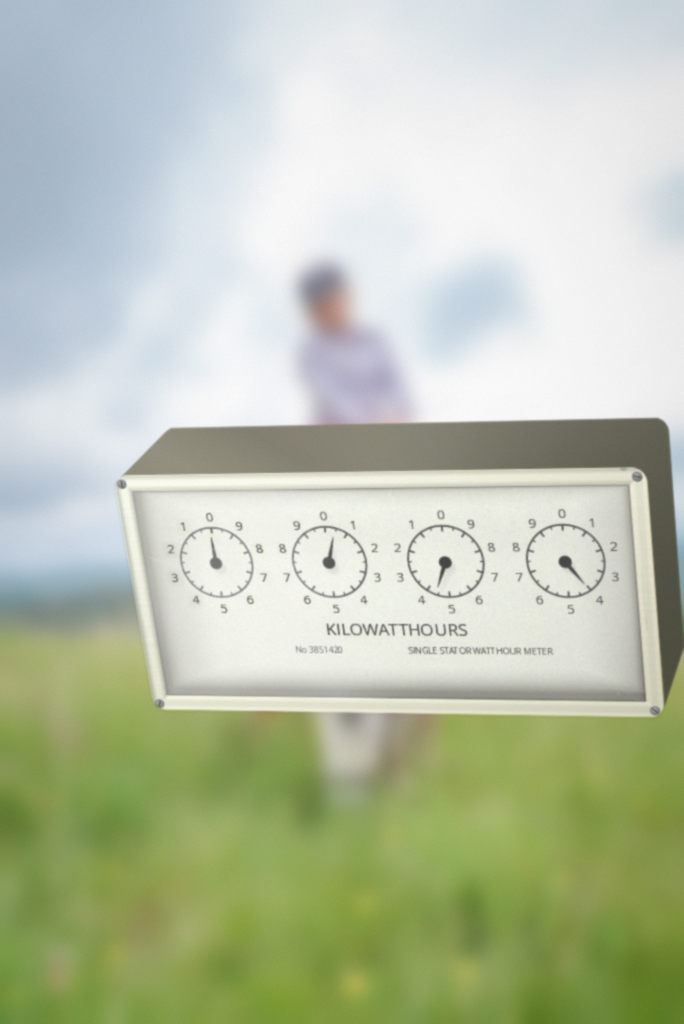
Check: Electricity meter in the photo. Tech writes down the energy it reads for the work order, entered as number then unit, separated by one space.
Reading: 44 kWh
